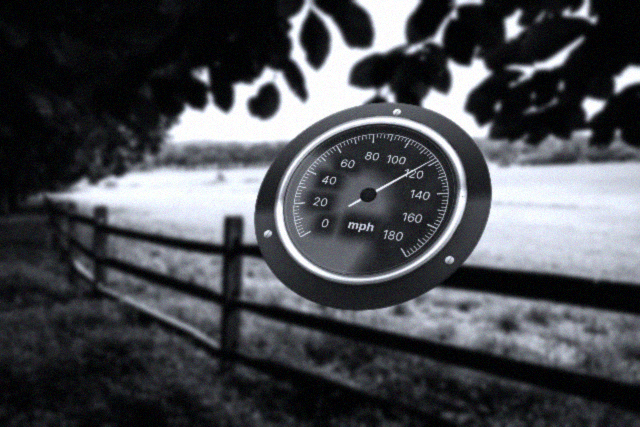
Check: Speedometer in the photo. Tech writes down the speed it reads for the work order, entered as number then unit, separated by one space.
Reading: 120 mph
